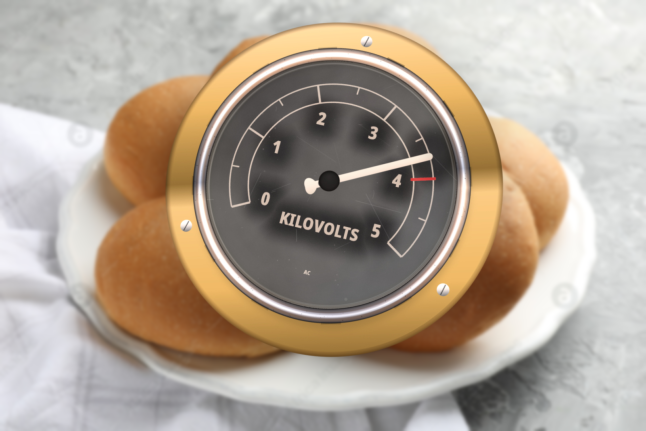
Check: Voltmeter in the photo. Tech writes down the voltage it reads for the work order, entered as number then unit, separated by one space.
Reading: 3.75 kV
